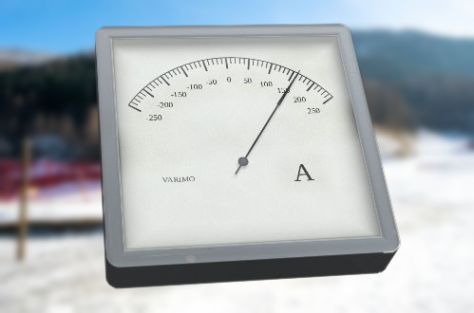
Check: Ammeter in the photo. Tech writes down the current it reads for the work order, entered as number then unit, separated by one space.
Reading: 160 A
